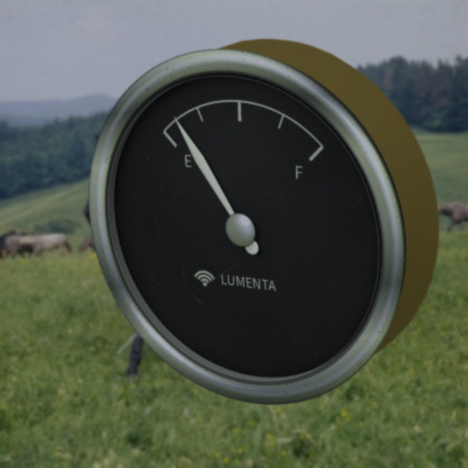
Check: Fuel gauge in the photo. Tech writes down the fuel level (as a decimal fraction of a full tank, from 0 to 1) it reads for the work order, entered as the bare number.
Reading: 0.125
